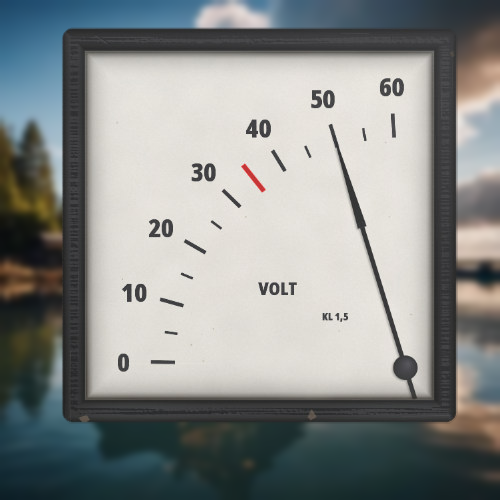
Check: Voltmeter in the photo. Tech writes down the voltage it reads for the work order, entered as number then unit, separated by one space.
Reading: 50 V
